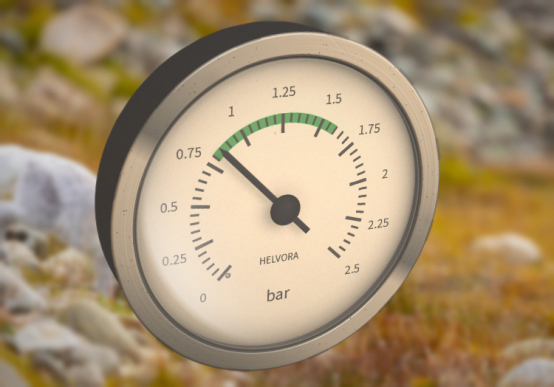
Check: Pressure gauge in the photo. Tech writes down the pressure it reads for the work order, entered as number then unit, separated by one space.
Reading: 0.85 bar
